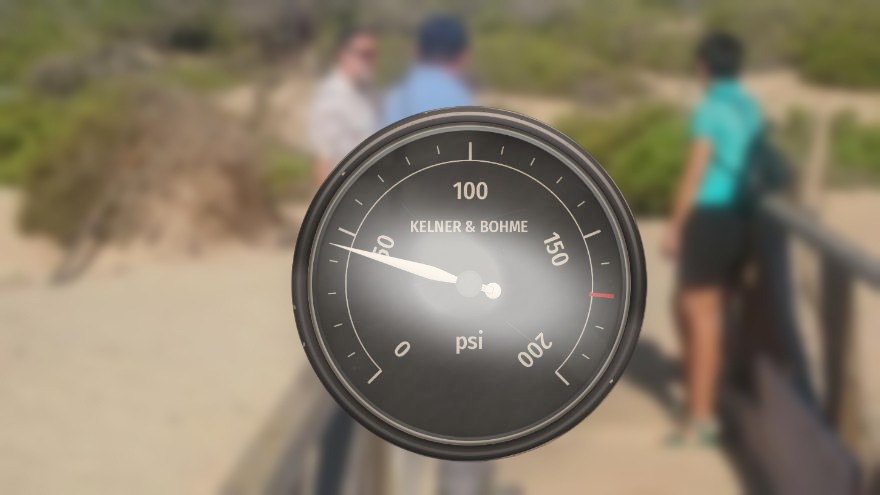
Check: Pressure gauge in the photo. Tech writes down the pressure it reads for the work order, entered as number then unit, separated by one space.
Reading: 45 psi
